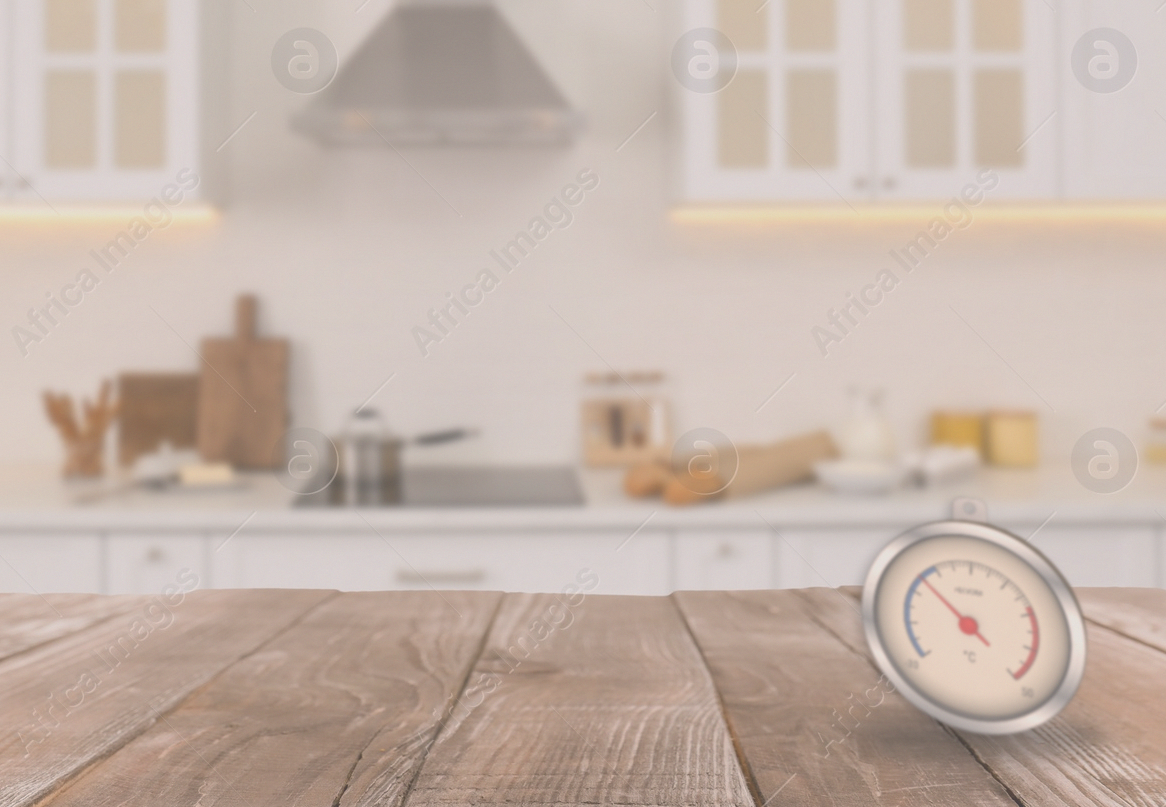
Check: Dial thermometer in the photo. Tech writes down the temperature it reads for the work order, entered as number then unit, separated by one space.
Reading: -5 °C
